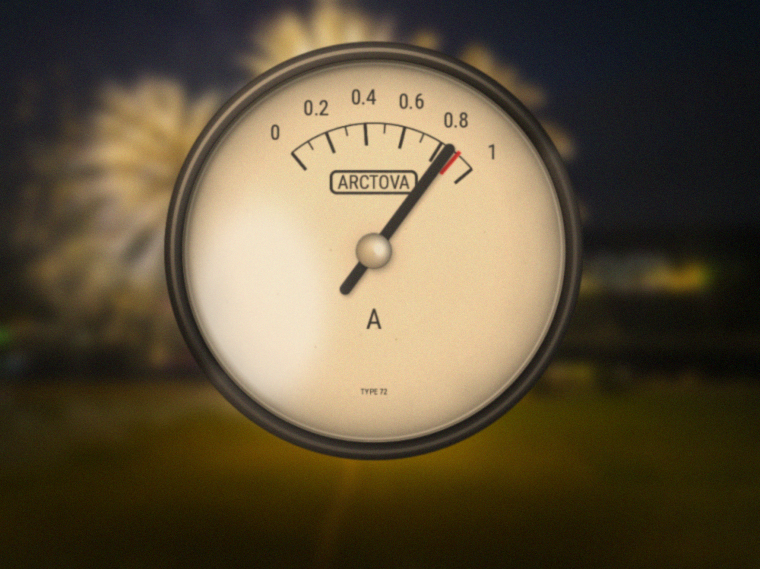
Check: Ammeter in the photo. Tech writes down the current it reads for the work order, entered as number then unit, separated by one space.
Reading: 0.85 A
